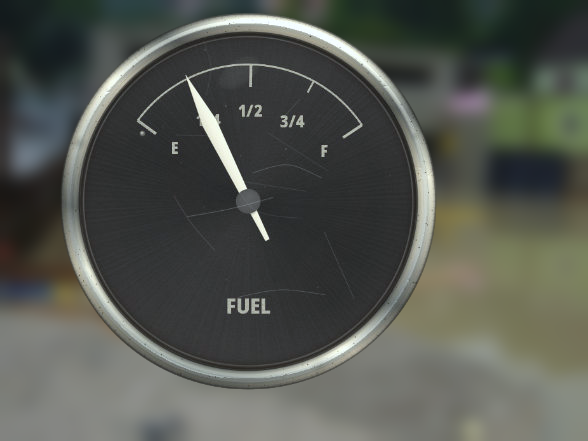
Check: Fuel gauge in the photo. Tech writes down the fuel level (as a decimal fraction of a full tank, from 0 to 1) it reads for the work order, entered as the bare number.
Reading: 0.25
